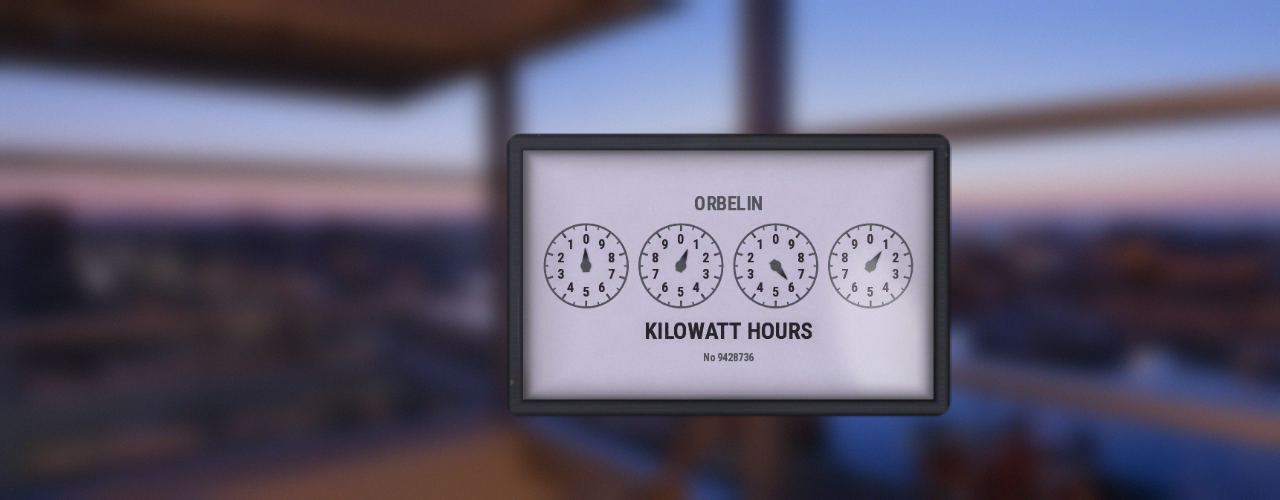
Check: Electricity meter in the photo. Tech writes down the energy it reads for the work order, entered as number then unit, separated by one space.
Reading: 61 kWh
